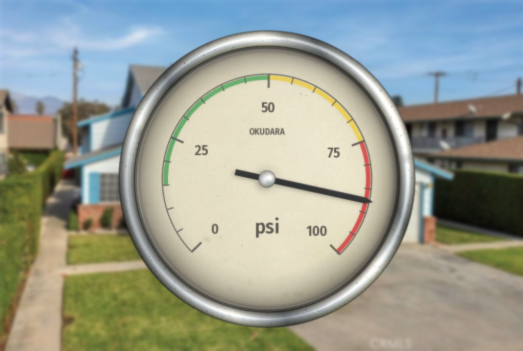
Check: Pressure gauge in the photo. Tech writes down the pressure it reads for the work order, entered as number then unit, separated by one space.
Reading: 87.5 psi
